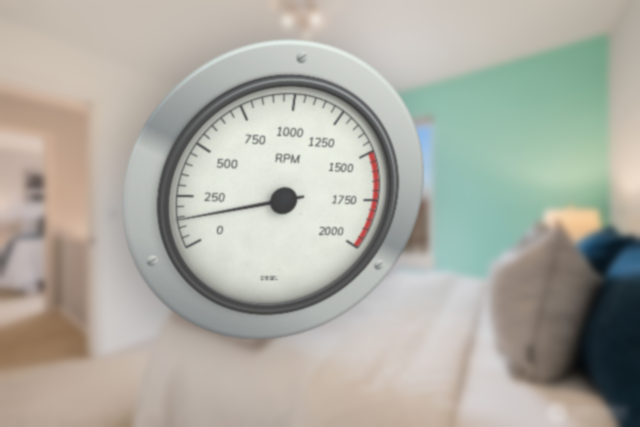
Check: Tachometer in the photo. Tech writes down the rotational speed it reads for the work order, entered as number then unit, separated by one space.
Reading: 150 rpm
